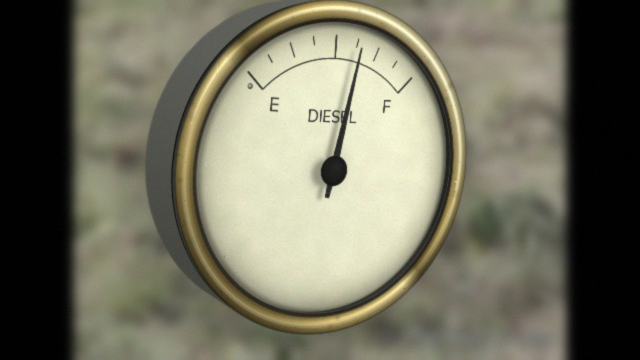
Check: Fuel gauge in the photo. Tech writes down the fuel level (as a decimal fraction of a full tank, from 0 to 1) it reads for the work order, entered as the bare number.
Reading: 0.625
